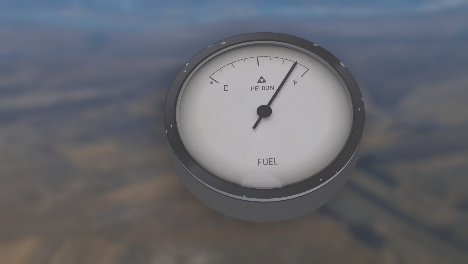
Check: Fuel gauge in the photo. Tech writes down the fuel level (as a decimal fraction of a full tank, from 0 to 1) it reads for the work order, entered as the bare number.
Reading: 0.875
